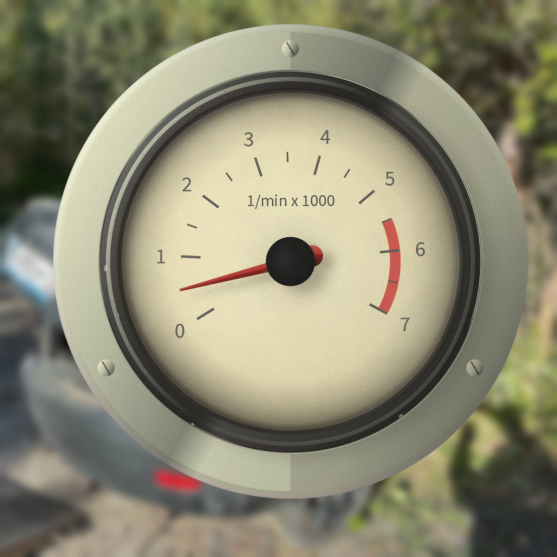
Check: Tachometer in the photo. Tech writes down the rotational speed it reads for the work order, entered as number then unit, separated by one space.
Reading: 500 rpm
